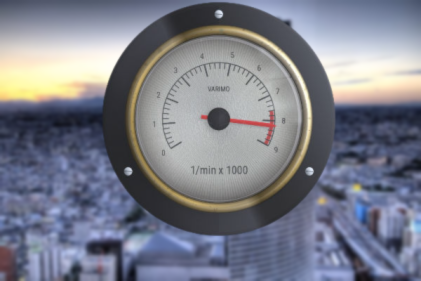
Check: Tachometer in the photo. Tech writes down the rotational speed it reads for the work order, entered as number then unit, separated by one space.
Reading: 8200 rpm
